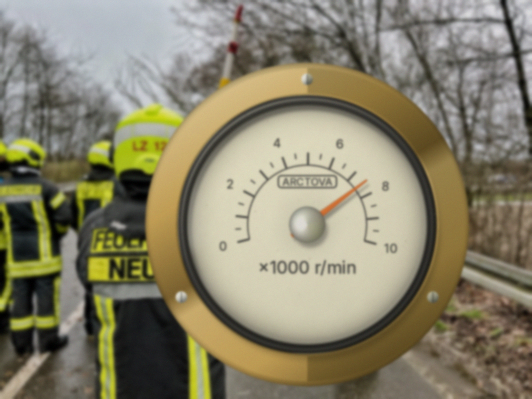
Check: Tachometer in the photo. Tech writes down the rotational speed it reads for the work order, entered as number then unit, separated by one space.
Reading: 7500 rpm
